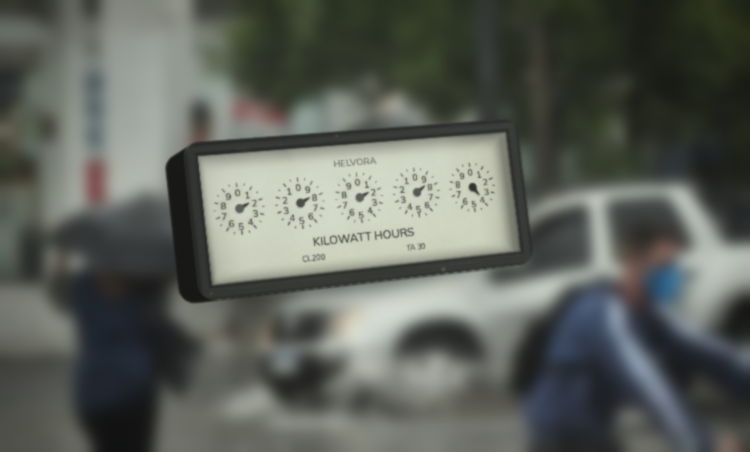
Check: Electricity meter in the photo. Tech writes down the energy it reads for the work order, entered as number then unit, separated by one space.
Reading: 18184 kWh
